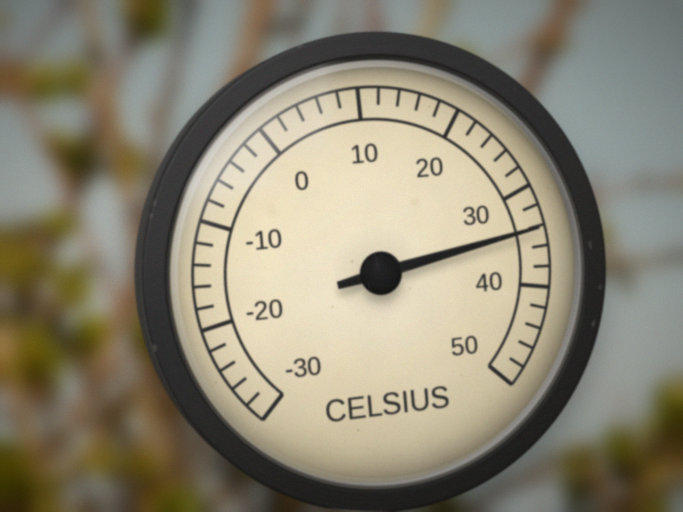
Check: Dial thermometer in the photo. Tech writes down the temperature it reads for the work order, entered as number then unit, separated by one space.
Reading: 34 °C
